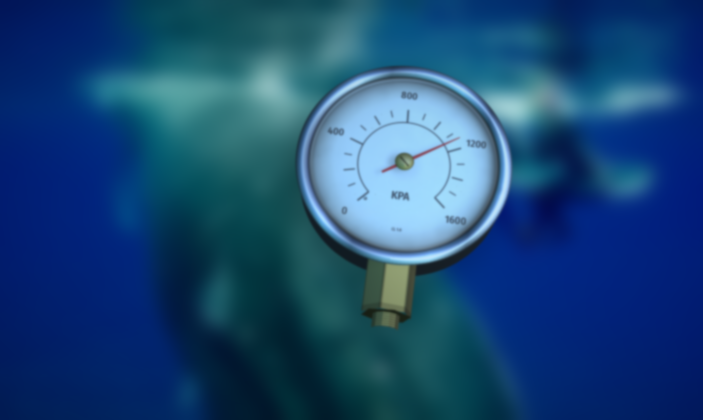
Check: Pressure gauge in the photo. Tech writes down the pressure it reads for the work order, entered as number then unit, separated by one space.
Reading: 1150 kPa
